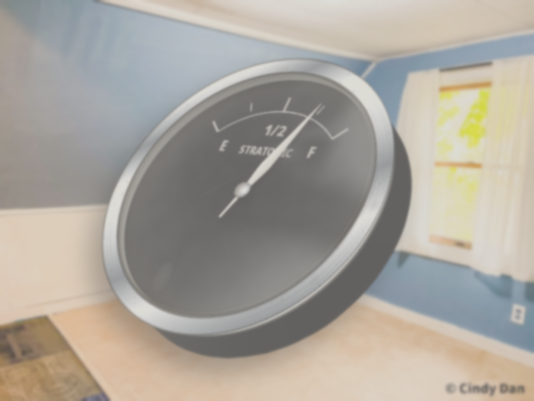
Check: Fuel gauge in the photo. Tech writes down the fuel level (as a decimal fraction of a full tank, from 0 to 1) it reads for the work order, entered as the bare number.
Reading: 0.75
